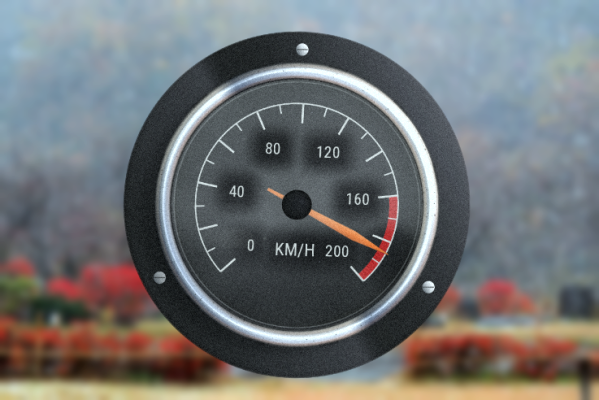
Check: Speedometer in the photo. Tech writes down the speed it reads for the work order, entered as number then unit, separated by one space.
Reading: 185 km/h
